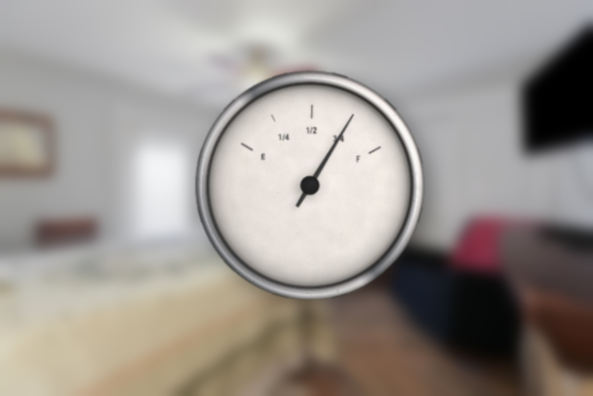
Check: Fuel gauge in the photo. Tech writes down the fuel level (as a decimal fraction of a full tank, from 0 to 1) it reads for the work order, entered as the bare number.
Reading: 0.75
